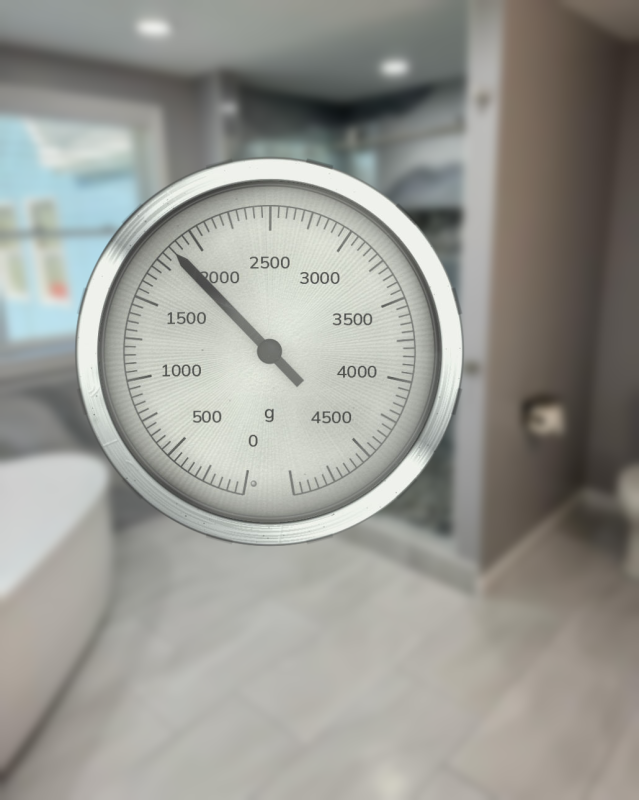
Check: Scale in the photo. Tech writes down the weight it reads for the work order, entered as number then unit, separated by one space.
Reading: 1850 g
